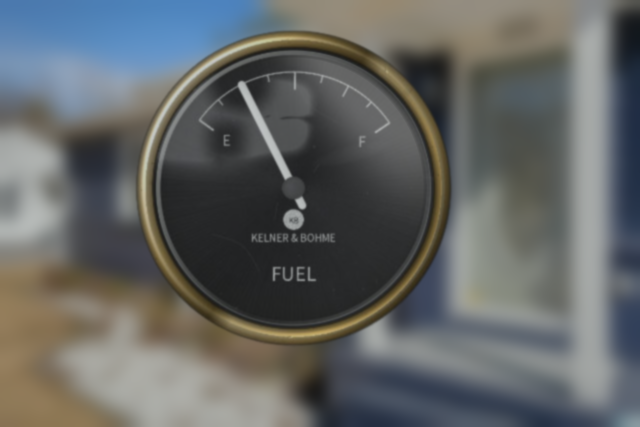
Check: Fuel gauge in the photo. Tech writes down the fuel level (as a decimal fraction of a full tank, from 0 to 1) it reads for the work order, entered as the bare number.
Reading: 0.25
